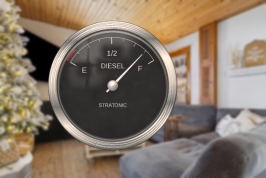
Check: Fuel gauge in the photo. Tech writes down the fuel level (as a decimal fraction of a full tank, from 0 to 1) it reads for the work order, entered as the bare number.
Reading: 0.875
